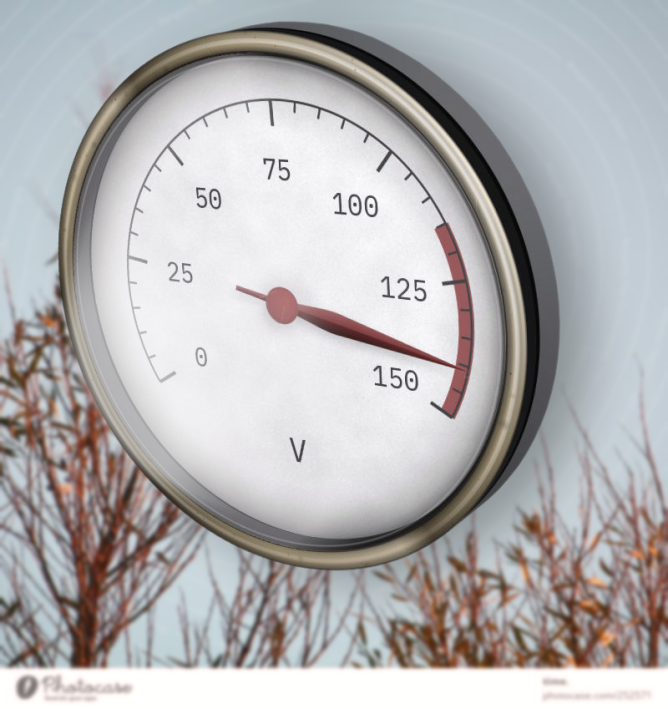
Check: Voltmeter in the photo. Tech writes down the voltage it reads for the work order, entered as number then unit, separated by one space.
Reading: 140 V
